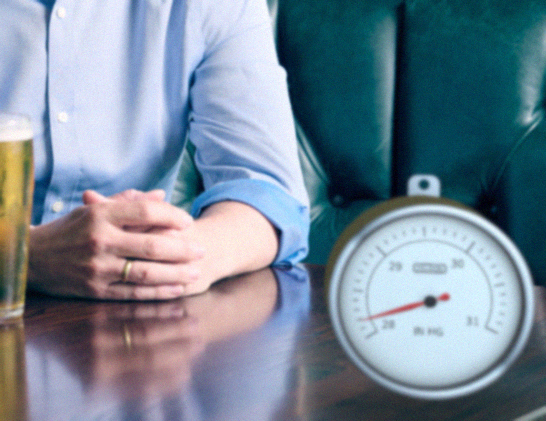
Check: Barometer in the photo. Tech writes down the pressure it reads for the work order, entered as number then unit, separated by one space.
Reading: 28.2 inHg
